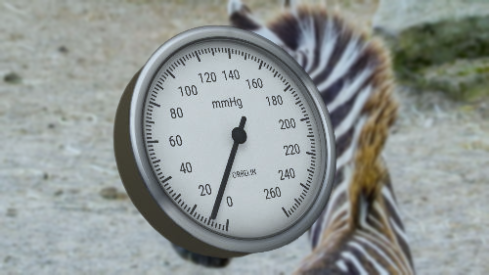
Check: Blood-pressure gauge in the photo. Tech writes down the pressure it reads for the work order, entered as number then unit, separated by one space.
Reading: 10 mmHg
